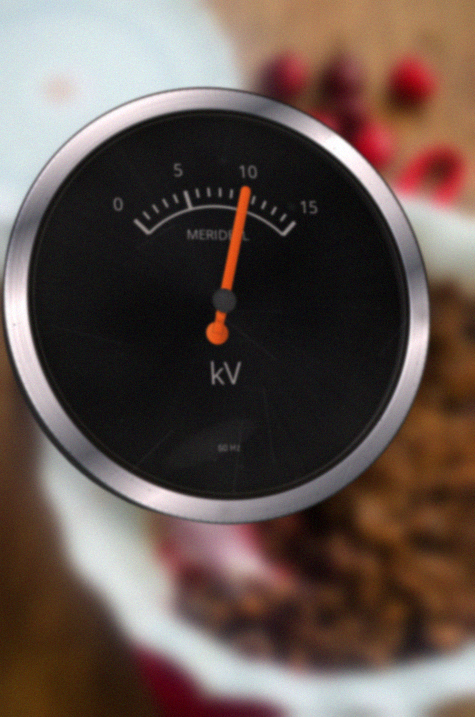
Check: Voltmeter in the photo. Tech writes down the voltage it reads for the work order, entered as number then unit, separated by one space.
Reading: 10 kV
